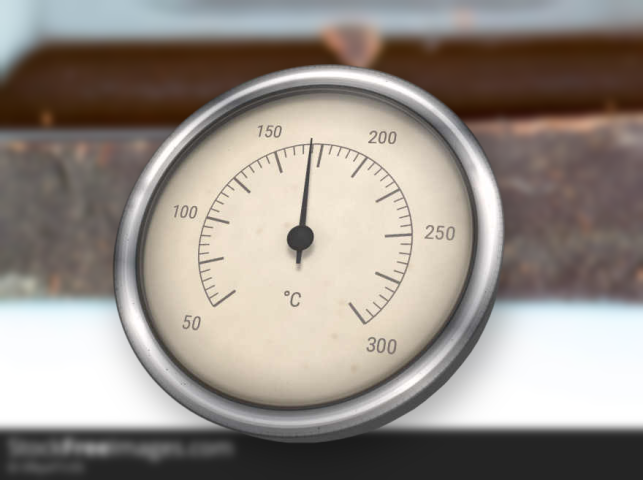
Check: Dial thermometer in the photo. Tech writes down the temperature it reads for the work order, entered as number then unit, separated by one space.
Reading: 170 °C
